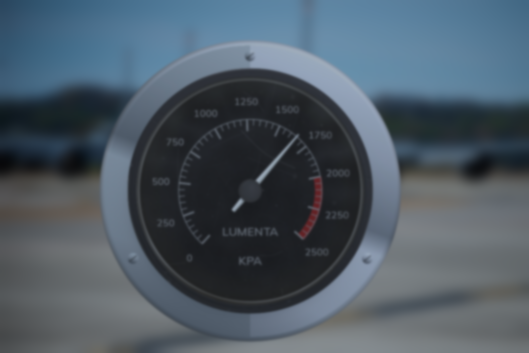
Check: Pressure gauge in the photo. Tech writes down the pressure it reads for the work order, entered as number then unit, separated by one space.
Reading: 1650 kPa
